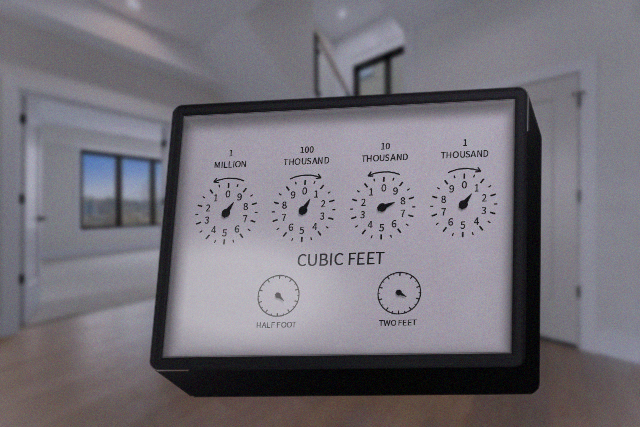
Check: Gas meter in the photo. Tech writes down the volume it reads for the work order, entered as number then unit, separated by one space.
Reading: 908100 ft³
